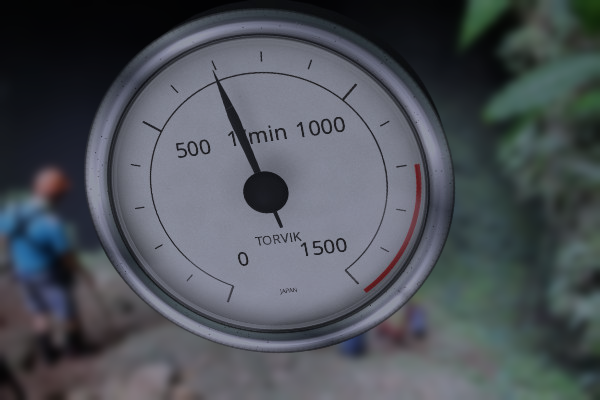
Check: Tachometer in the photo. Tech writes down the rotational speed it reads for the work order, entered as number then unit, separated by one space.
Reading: 700 rpm
